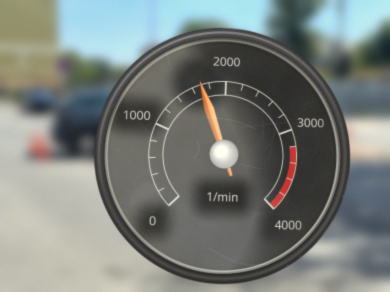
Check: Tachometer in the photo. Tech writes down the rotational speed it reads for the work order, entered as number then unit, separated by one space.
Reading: 1700 rpm
